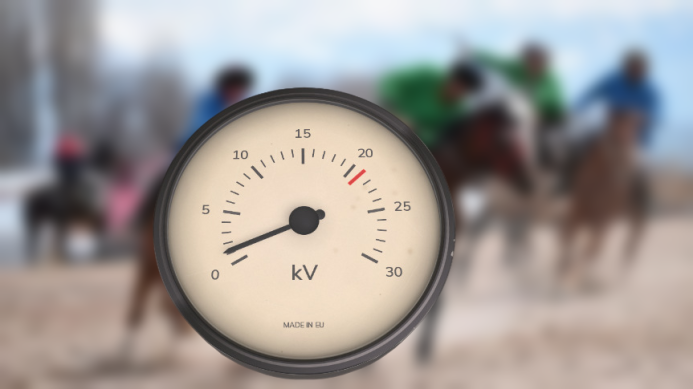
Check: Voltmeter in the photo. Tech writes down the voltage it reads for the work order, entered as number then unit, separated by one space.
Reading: 1 kV
